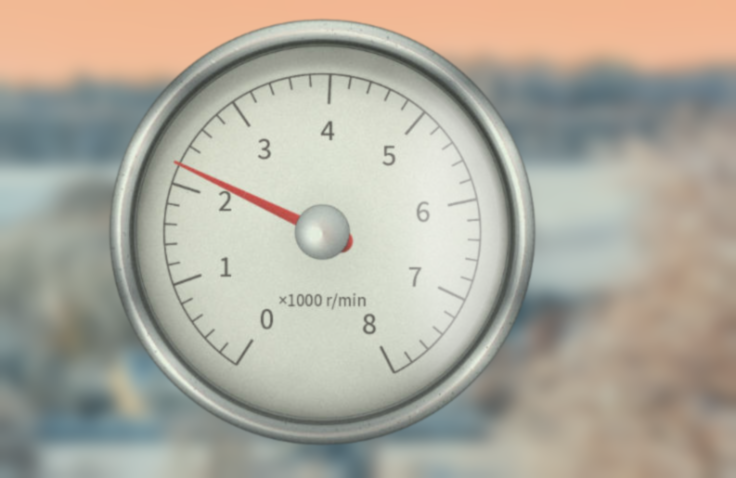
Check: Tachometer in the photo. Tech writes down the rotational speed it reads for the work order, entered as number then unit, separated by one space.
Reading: 2200 rpm
